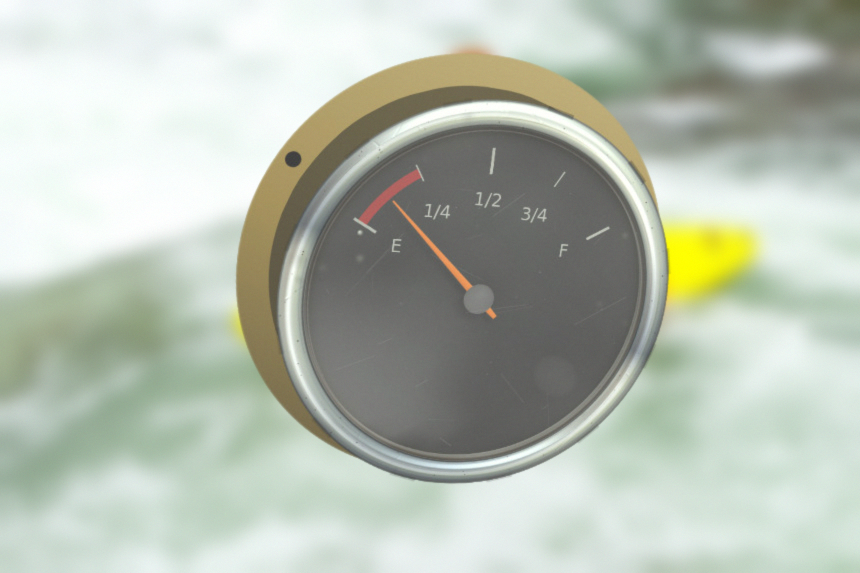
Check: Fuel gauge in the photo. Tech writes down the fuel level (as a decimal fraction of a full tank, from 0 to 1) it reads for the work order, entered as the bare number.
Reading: 0.125
